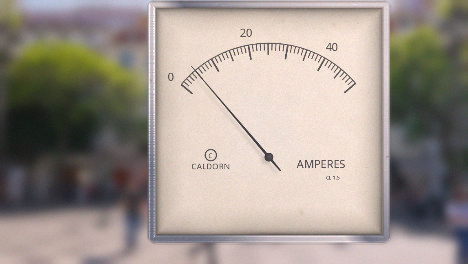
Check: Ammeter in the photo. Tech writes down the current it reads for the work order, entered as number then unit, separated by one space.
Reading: 5 A
